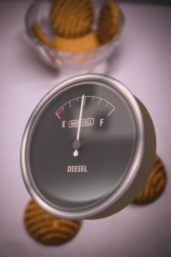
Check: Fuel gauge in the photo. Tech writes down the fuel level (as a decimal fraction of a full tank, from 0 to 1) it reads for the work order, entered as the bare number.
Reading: 0.5
